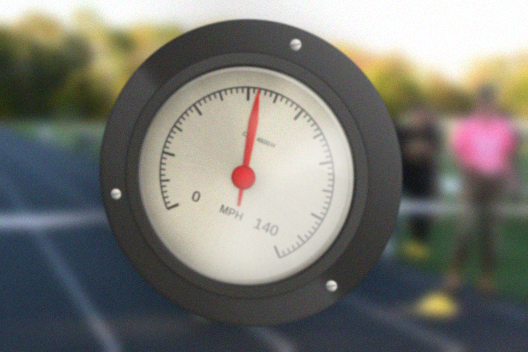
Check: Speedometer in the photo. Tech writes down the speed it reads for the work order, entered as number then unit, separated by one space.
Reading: 64 mph
